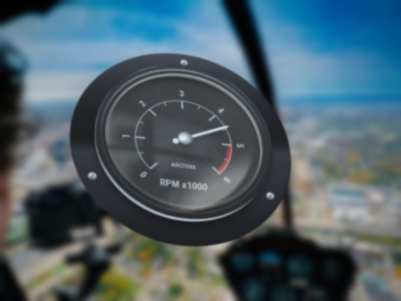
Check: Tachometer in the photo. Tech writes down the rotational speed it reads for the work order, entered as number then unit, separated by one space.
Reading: 4500 rpm
